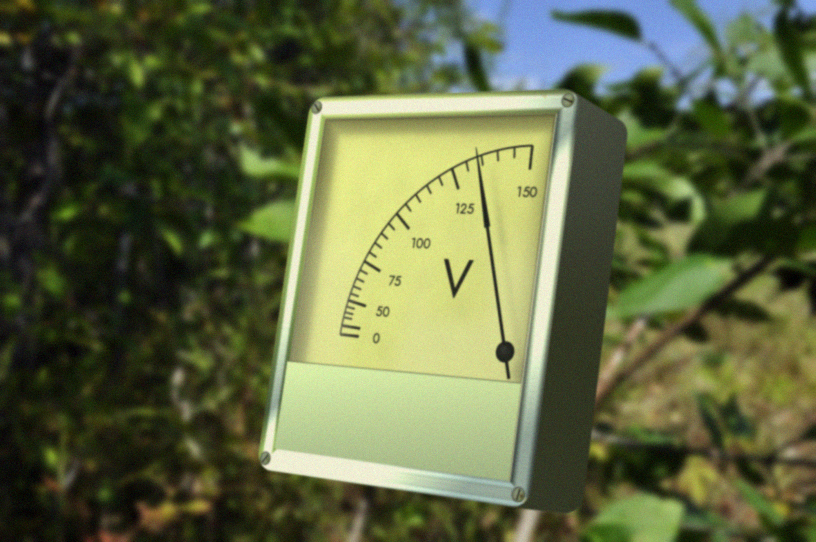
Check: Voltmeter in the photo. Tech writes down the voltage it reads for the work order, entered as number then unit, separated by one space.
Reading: 135 V
